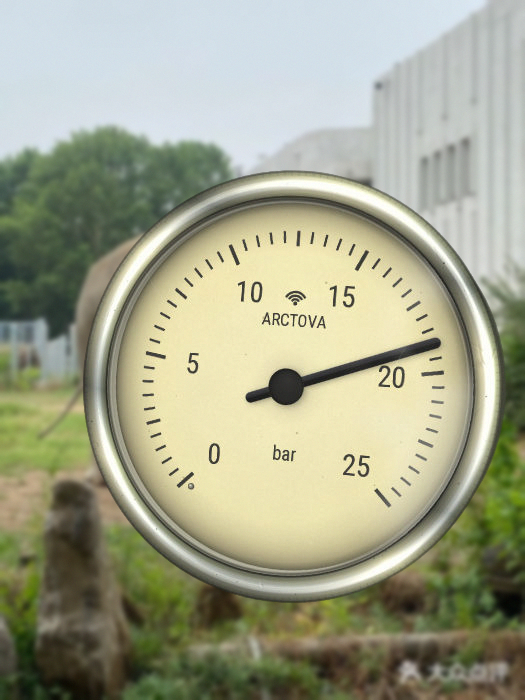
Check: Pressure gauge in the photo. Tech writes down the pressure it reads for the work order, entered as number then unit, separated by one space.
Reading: 19 bar
